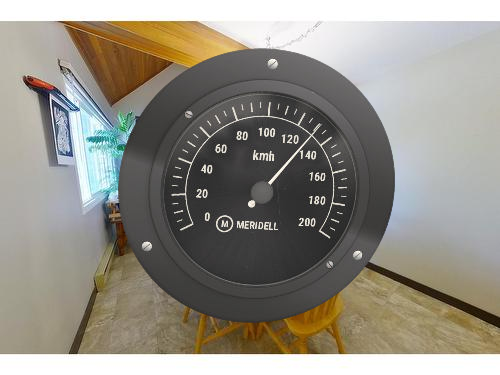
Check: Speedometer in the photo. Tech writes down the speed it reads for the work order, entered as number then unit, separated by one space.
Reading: 130 km/h
